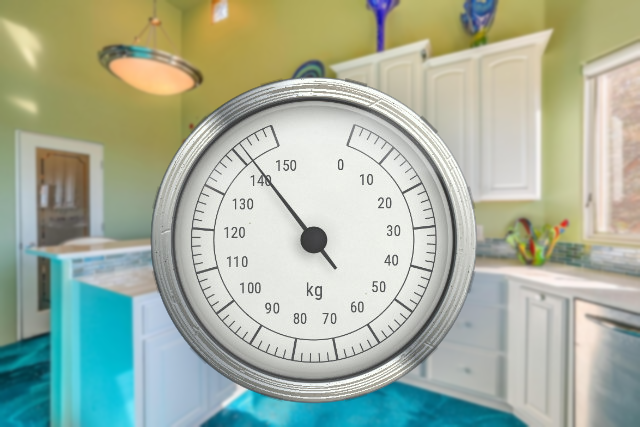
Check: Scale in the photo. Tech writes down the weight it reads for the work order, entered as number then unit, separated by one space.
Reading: 142 kg
